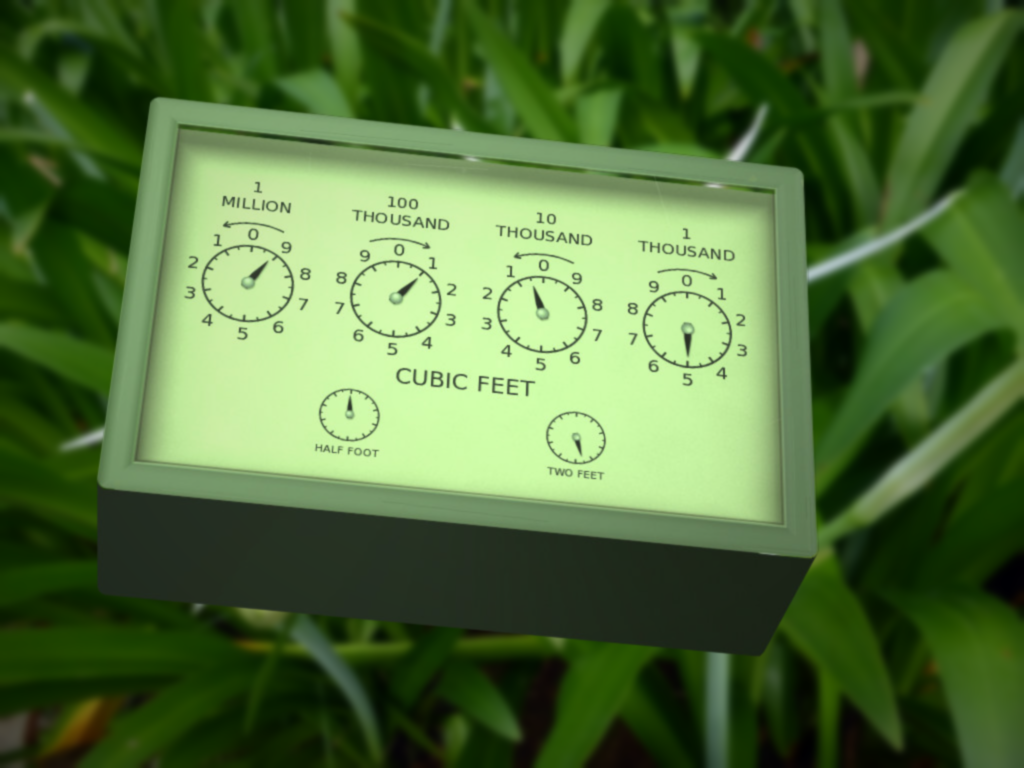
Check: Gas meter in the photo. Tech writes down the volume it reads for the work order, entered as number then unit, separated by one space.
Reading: 910500 ft³
